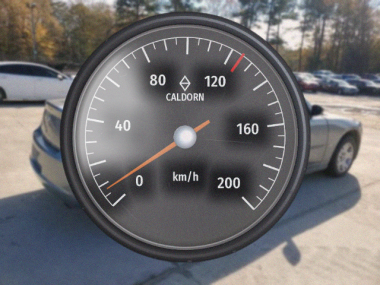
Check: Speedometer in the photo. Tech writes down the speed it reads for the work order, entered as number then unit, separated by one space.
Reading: 7.5 km/h
